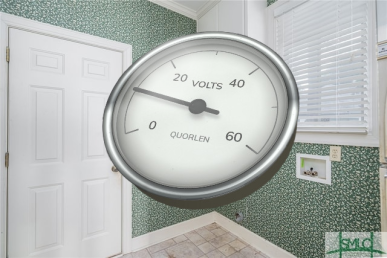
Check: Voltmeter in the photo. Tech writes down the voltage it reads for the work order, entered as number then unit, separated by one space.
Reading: 10 V
